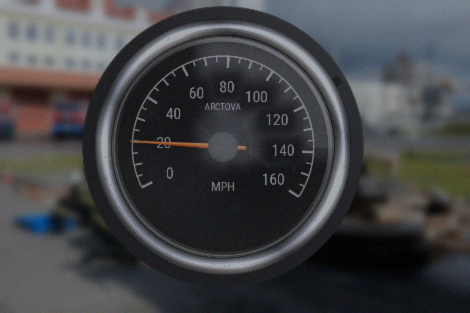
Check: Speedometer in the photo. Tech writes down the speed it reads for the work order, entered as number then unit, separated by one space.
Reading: 20 mph
